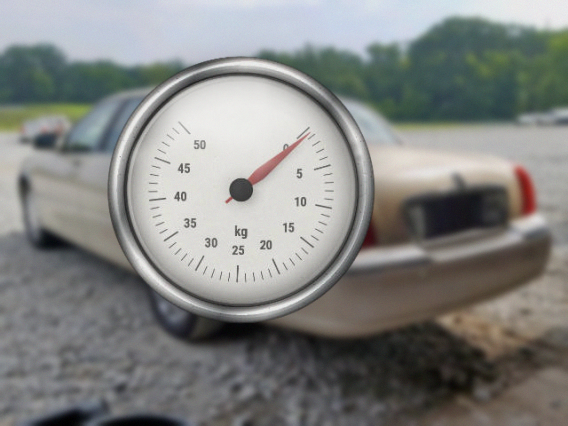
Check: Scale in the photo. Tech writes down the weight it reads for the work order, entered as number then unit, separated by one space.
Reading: 0.5 kg
